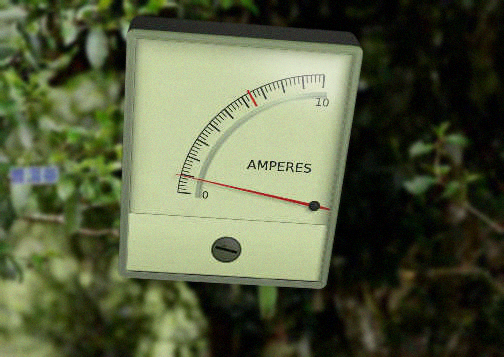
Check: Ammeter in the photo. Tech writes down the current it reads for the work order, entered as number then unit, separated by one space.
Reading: 1 A
